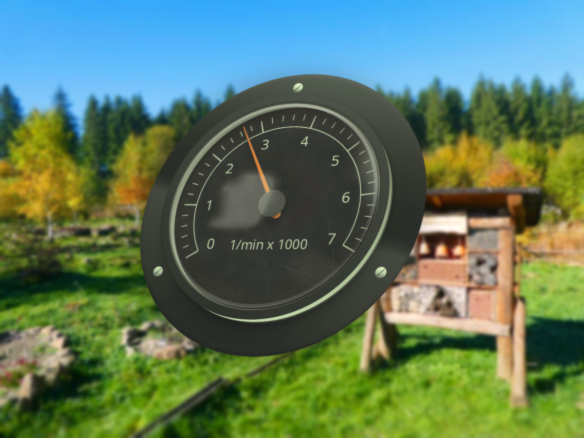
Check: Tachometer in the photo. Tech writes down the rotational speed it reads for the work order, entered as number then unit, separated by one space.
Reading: 2700 rpm
